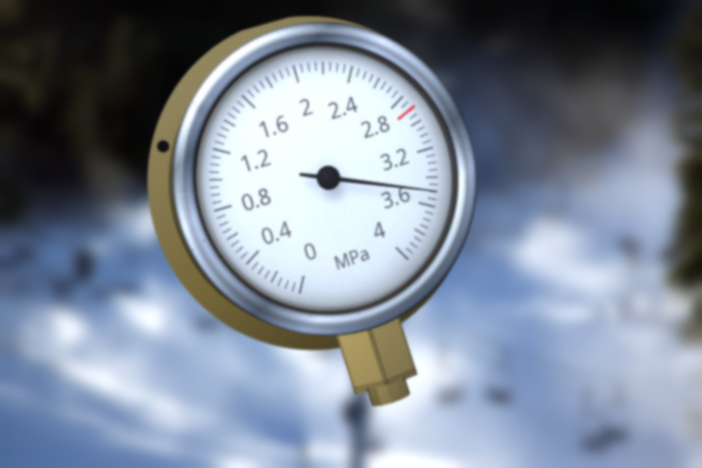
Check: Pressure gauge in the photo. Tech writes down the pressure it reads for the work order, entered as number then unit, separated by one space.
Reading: 3.5 MPa
